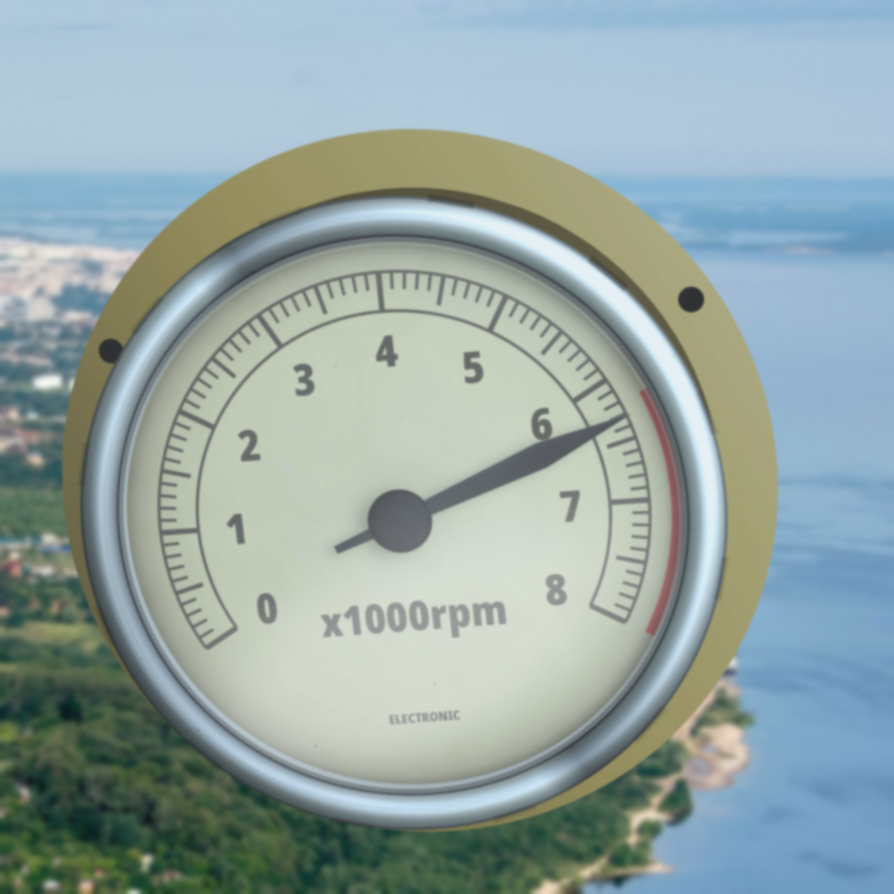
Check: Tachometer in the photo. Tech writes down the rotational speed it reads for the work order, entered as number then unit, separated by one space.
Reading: 6300 rpm
